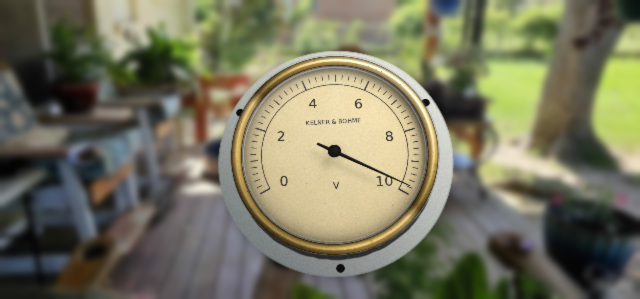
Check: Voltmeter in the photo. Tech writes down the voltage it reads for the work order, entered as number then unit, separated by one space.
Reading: 9.8 V
